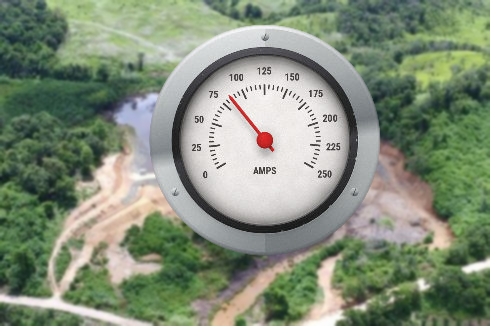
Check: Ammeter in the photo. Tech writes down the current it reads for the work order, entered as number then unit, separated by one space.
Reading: 85 A
